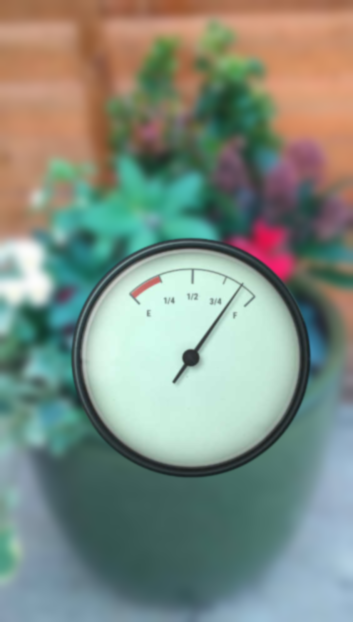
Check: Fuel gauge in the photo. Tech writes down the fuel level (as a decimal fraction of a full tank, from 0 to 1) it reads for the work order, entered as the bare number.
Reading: 0.875
